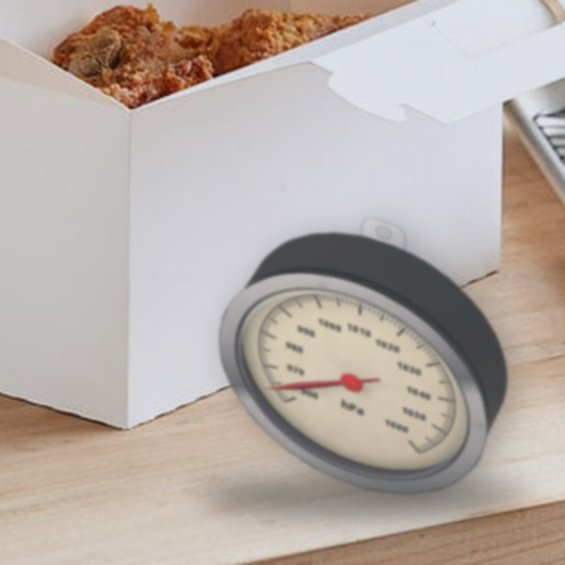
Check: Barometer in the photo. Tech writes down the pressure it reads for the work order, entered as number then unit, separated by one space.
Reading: 965 hPa
